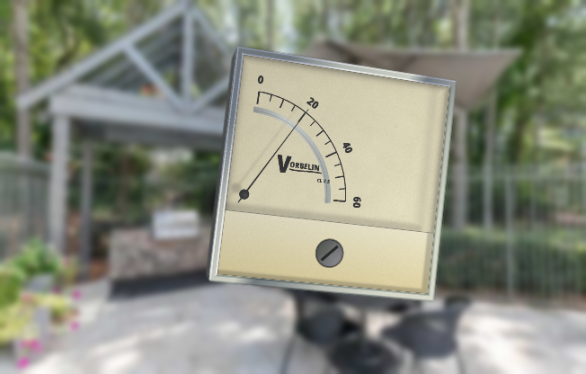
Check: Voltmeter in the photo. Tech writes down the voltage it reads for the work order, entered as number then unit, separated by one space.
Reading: 20 V
